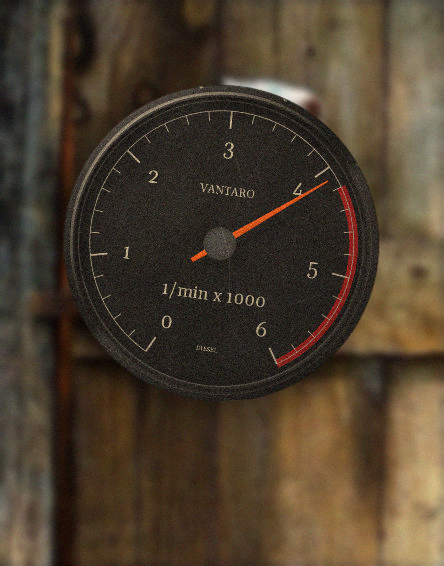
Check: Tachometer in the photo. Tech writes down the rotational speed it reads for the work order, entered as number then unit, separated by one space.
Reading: 4100 rpm
